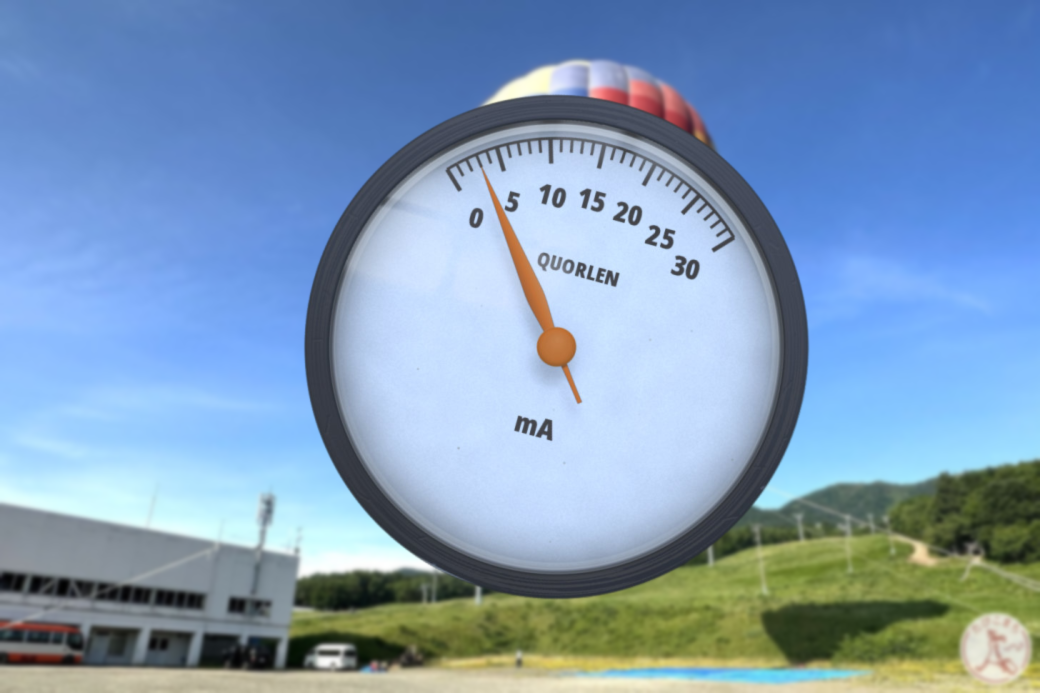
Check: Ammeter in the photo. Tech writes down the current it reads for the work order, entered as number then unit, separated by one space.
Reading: 3 mA
